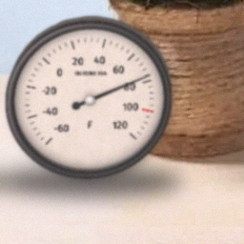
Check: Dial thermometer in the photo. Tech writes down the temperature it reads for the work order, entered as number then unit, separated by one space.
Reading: 76 °F
